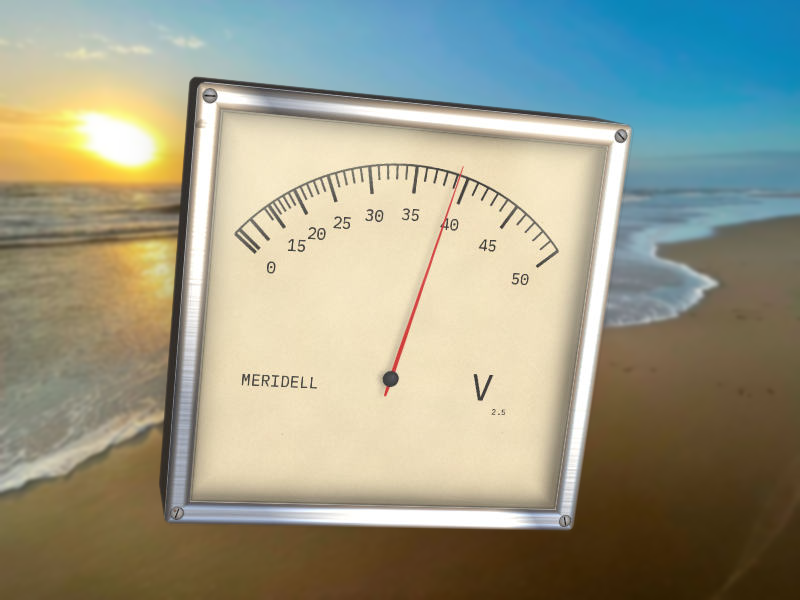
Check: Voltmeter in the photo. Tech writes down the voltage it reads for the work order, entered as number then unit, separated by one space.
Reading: 39 V
